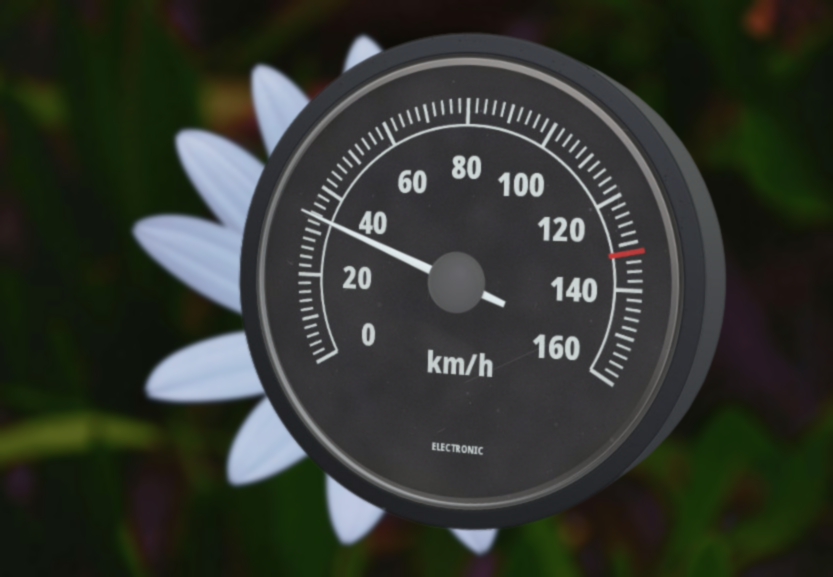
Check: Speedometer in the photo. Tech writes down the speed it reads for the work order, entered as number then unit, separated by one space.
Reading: 34 km/h
